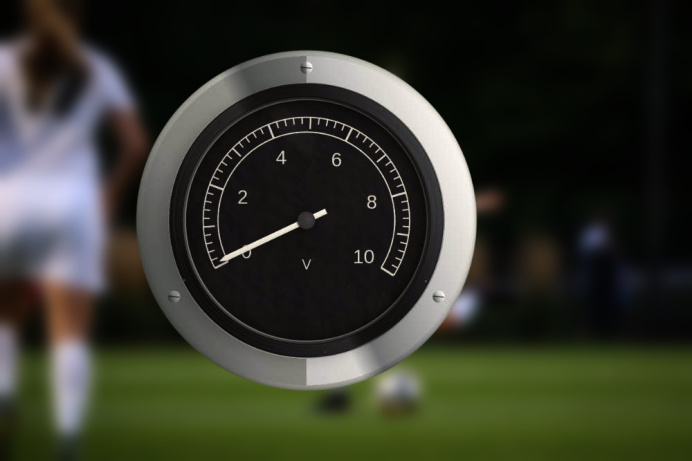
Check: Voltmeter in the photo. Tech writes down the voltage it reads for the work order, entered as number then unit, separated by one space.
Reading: 0.1 V
